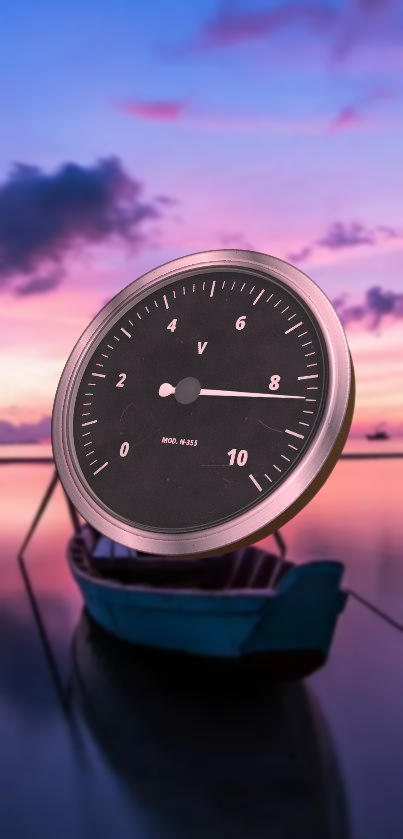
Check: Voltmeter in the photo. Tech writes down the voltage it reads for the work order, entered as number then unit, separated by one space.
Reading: 8.4 V
